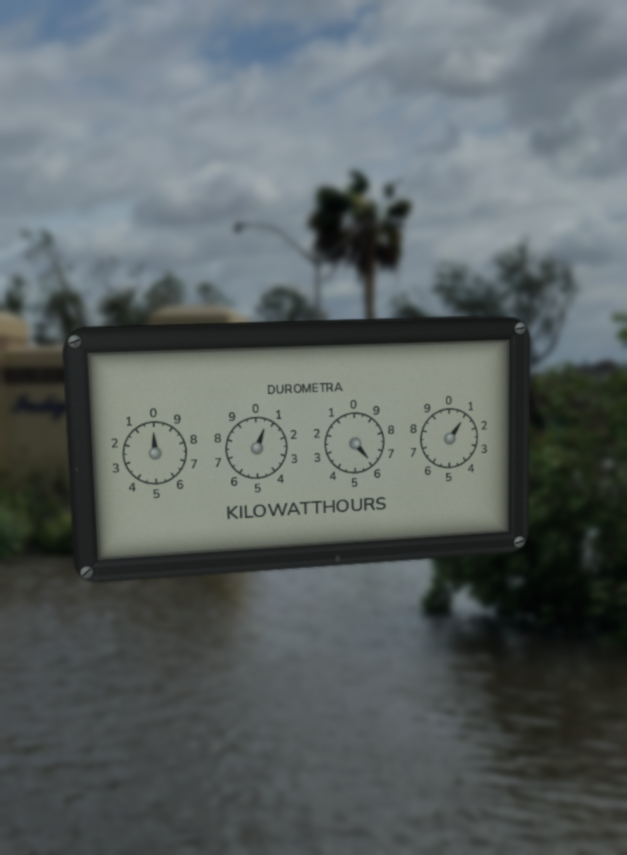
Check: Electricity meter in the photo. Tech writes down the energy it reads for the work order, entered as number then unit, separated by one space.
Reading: 61 kWh
